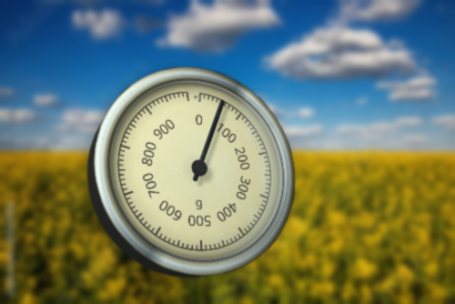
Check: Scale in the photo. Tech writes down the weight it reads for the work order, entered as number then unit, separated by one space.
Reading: 50 g
